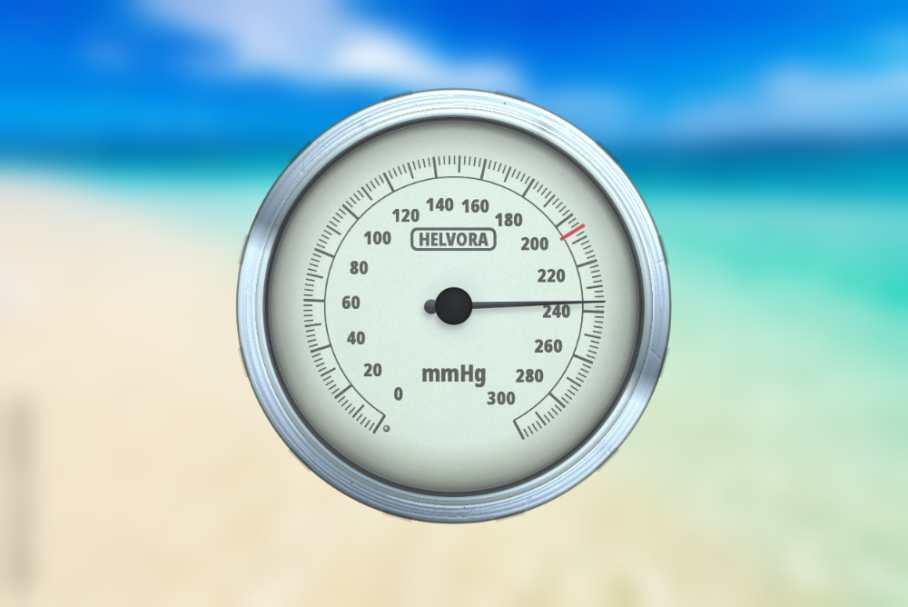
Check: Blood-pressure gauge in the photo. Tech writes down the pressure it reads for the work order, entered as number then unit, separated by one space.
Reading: 236 mmHg
